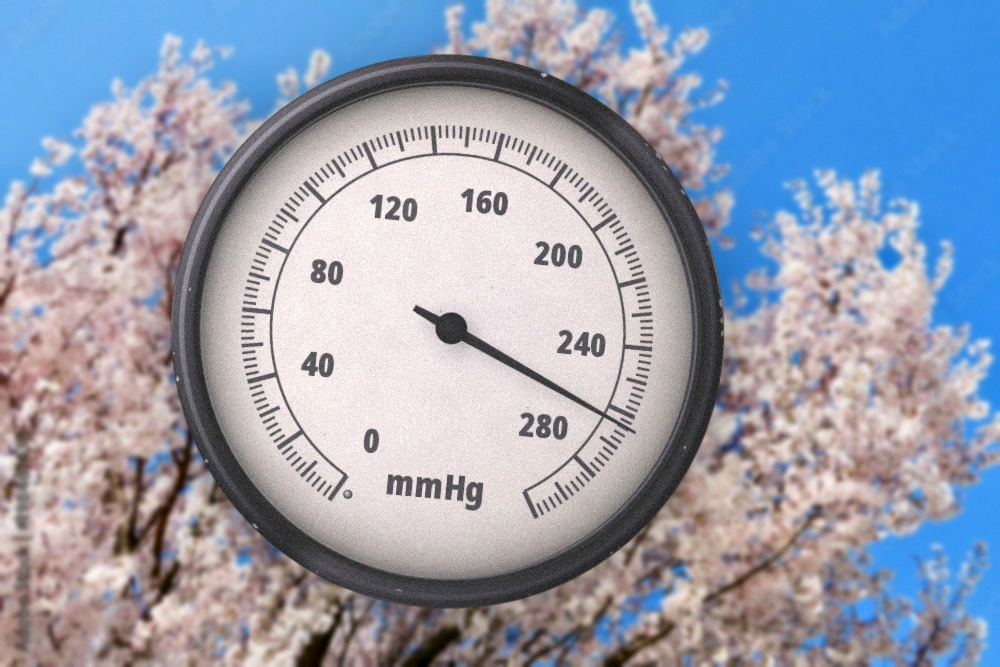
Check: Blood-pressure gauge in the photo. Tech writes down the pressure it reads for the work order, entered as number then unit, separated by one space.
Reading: 264 mmHg
